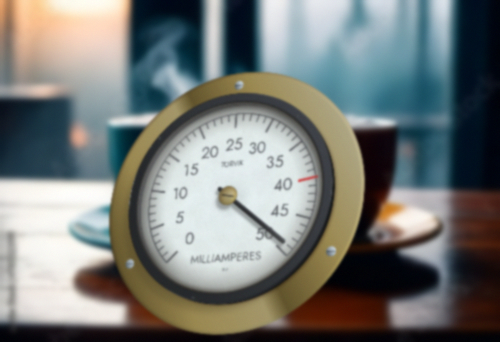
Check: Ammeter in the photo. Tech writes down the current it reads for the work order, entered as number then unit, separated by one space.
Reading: 49 mA
